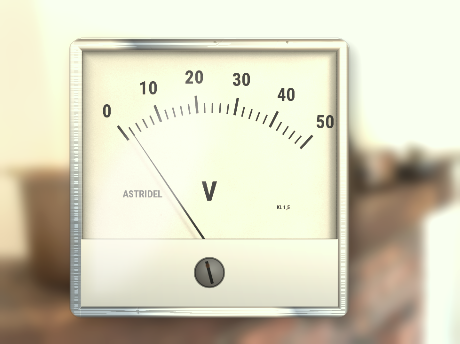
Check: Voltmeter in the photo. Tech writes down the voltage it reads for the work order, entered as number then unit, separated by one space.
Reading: 2 V
